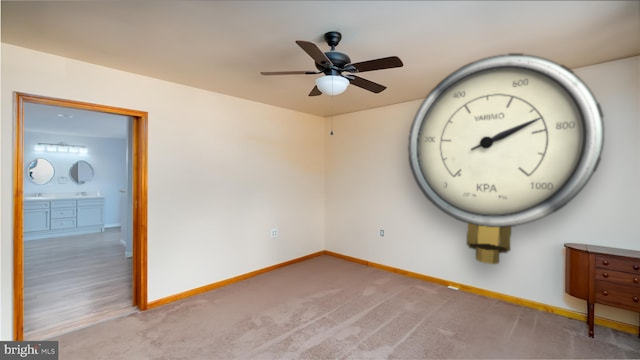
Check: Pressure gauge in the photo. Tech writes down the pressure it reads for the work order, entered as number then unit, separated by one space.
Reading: 750 kPa
